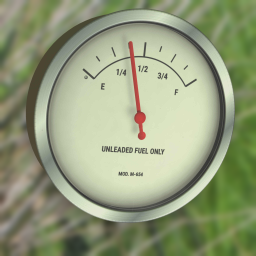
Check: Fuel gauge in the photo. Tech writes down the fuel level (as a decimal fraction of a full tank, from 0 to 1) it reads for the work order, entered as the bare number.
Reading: 0.375
